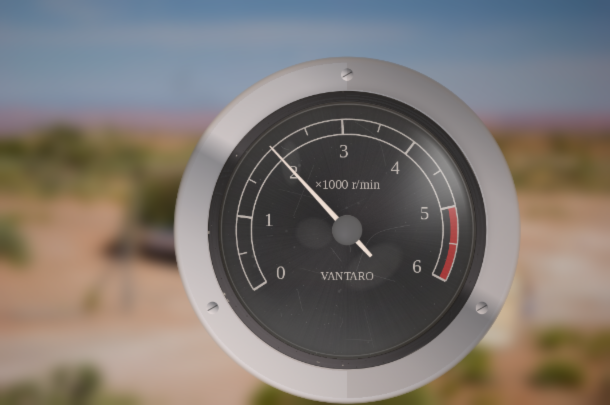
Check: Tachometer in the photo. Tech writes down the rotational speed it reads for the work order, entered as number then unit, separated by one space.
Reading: 2000 rpm
